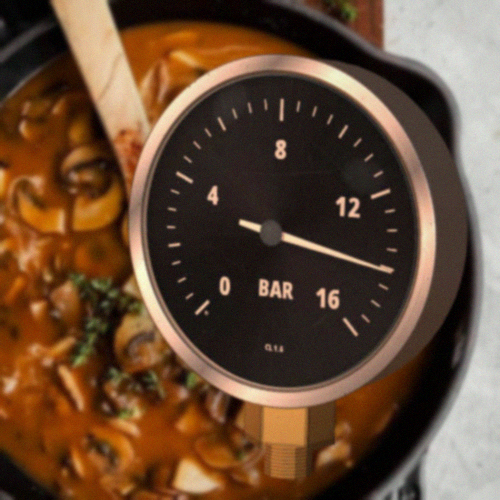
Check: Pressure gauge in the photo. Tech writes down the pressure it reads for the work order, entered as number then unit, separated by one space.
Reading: 14 bar
